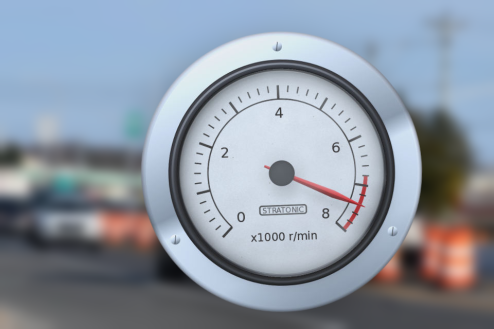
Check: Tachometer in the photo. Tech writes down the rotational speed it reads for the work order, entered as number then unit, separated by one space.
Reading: 7400 rpm
